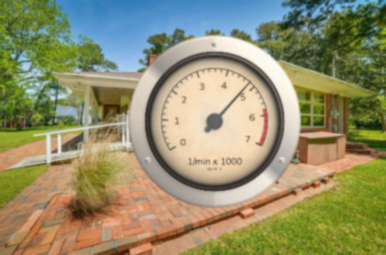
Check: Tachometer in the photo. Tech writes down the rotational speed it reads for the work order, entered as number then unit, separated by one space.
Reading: 4800 rpm
